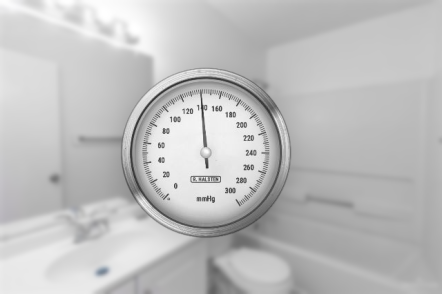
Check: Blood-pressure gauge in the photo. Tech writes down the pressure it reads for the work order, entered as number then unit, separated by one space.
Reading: 140 mmHg
